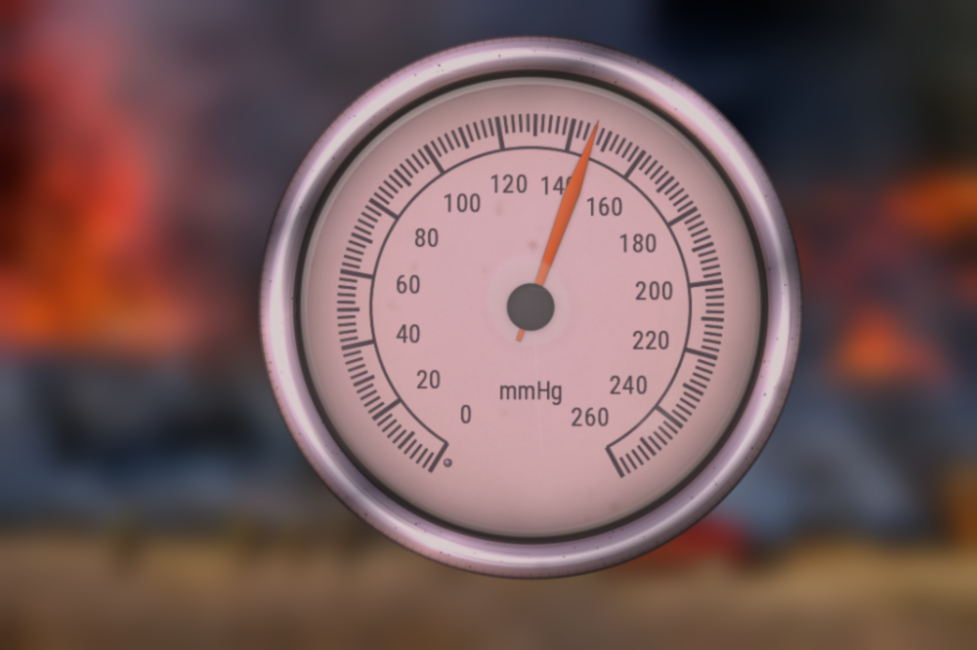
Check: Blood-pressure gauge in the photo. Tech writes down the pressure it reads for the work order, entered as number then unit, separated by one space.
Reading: 146 mmHg
